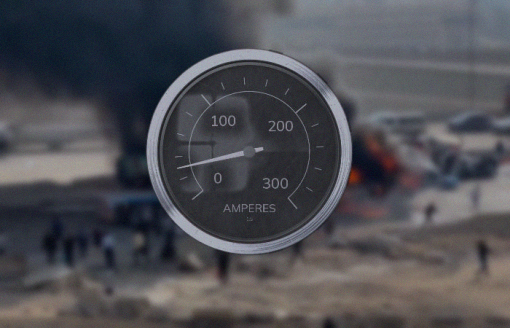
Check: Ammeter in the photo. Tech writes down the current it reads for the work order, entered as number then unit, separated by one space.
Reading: 30 A
